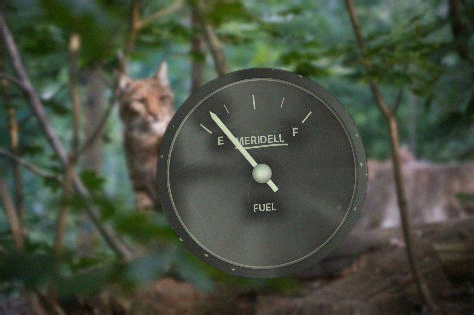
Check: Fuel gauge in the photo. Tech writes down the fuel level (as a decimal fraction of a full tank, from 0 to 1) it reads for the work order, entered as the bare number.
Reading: 0.125
